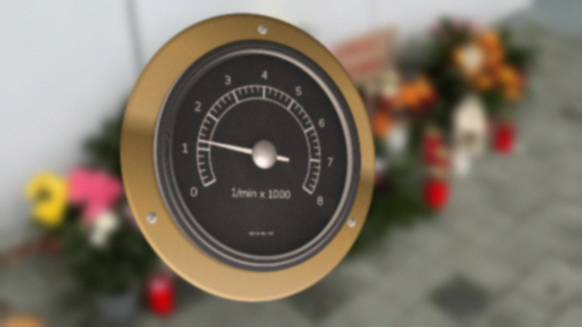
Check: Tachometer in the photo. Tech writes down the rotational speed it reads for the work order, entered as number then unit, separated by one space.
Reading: 1200 rpm
